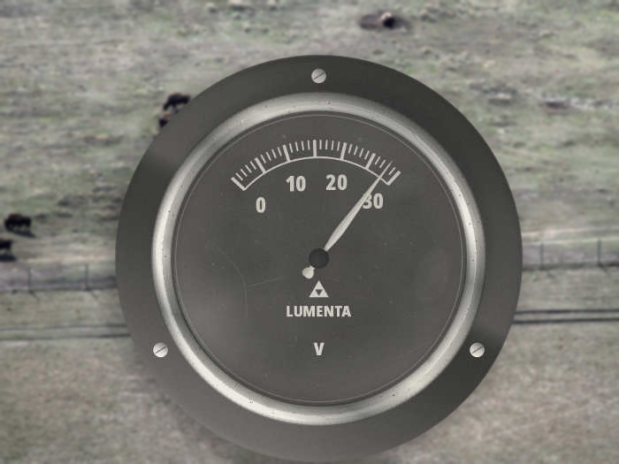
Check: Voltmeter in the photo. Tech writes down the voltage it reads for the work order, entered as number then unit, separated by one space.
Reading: 28 V
